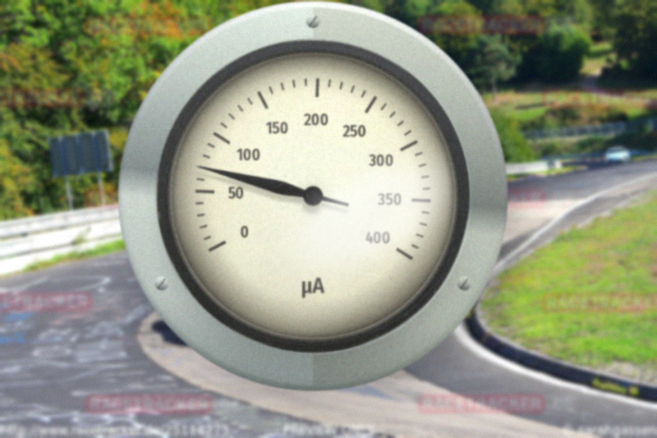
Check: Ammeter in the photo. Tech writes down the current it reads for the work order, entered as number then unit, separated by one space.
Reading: 70 µA
